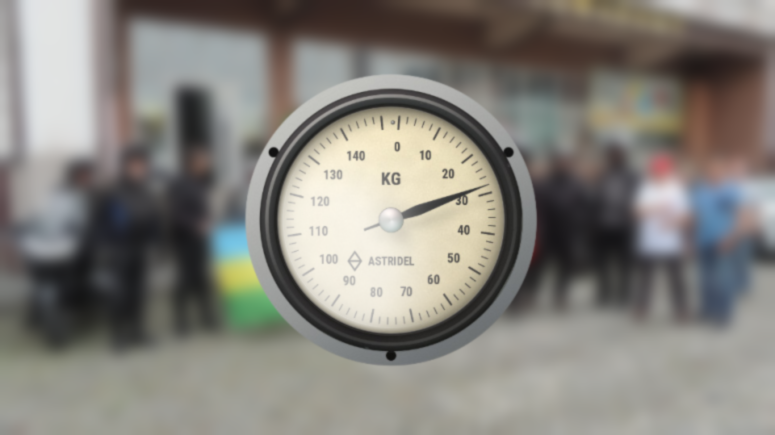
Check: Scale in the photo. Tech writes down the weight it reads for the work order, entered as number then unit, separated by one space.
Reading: 28 kg
